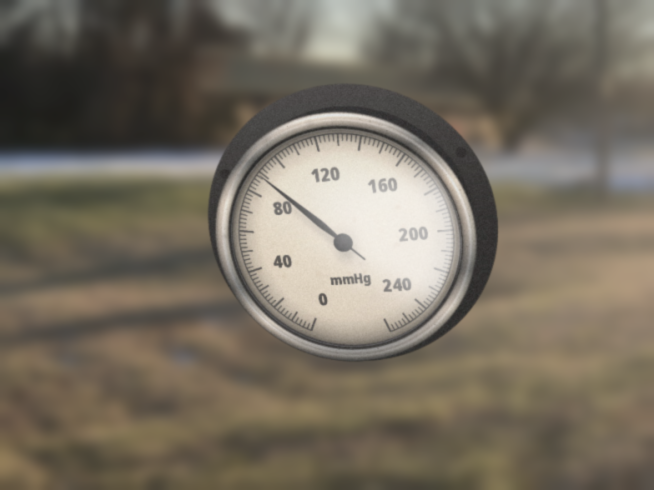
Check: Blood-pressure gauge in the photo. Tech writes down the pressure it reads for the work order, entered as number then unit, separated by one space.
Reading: 90 mmHg
